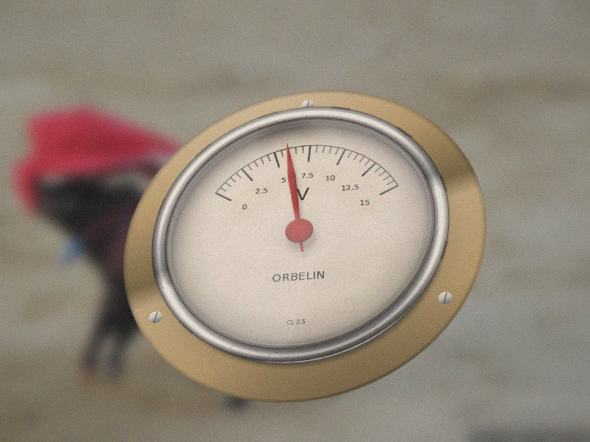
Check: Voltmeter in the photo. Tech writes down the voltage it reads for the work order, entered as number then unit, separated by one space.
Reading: 6 V
